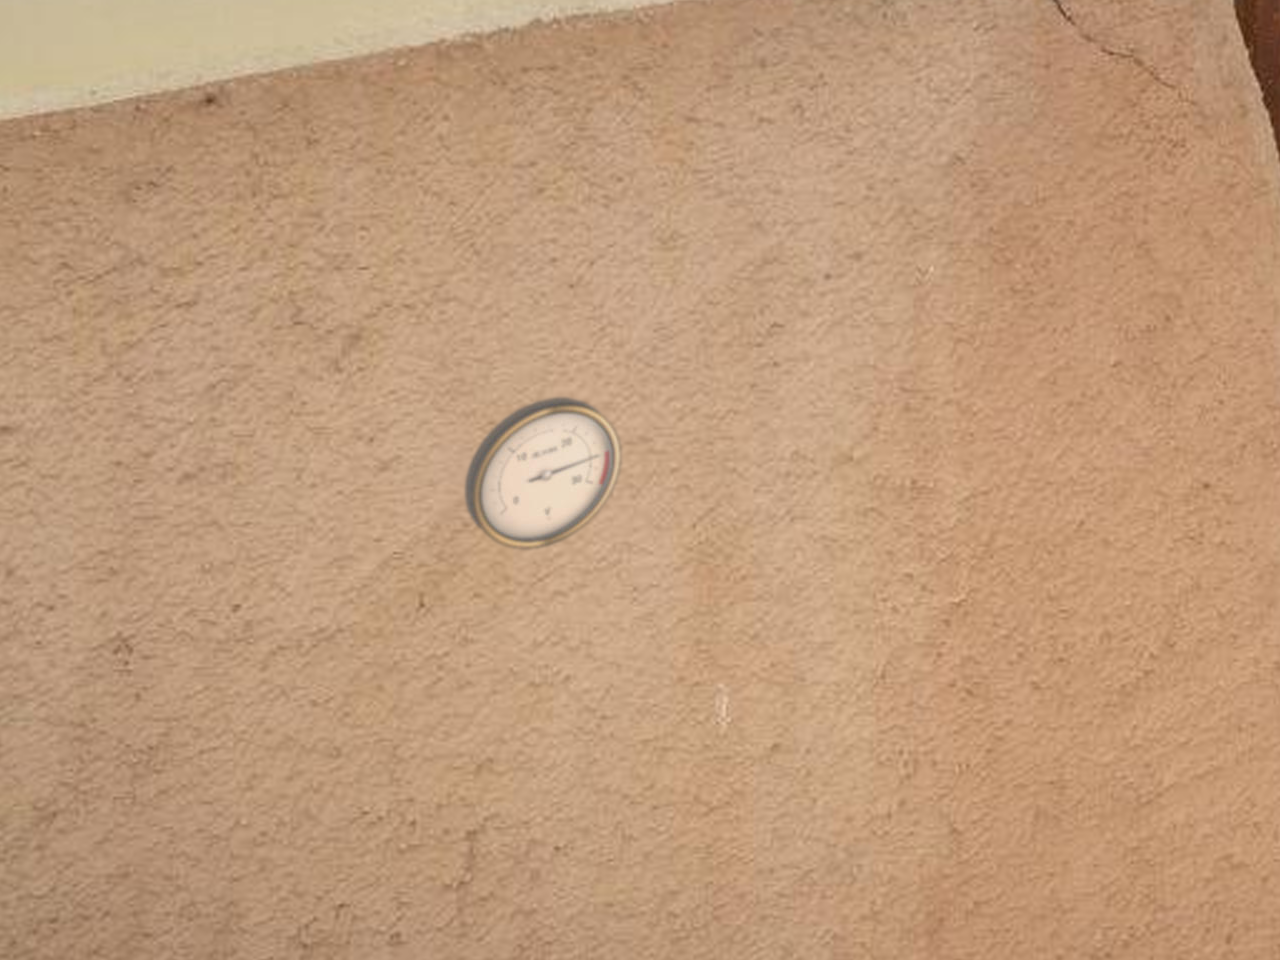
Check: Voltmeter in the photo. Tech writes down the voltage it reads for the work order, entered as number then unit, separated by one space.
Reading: 26 V
